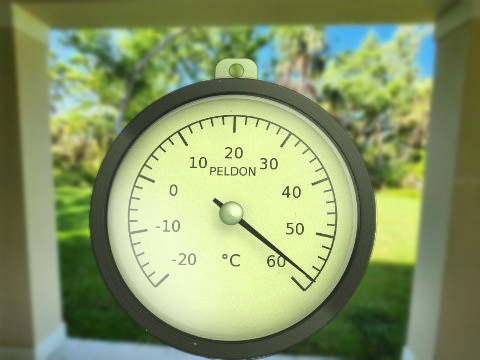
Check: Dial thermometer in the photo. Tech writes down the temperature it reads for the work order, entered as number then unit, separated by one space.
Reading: 58 °C
